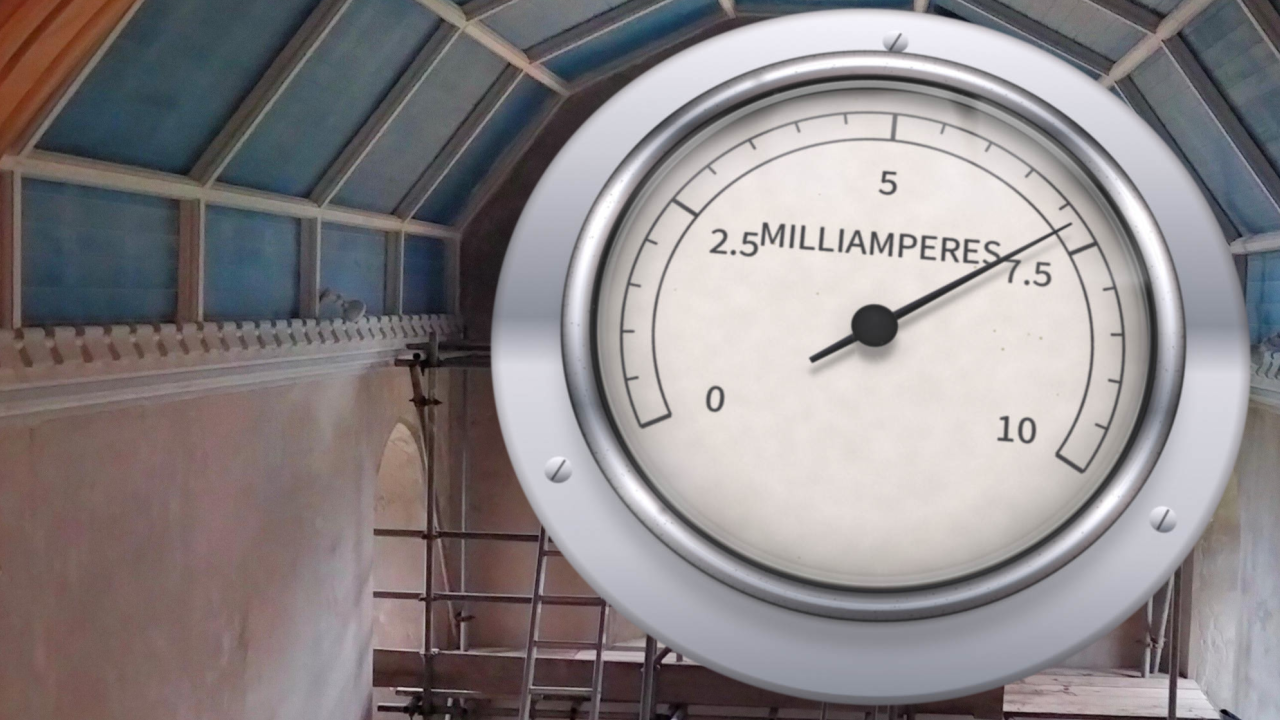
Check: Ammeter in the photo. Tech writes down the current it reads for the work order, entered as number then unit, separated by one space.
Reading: 7.25 mA
